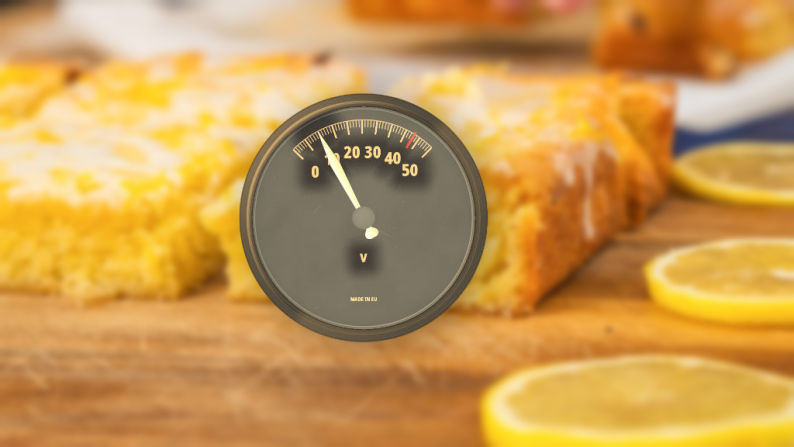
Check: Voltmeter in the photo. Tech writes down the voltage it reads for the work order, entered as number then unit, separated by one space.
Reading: 10 V
